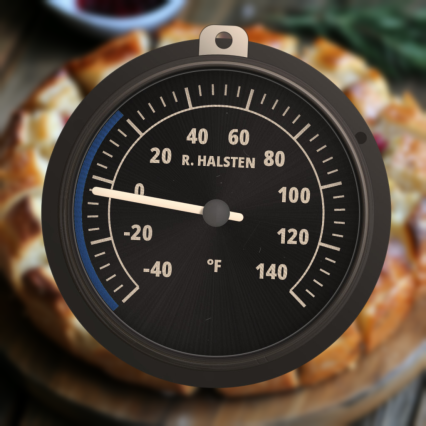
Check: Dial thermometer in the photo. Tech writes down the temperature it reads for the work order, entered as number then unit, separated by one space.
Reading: -4 °F
